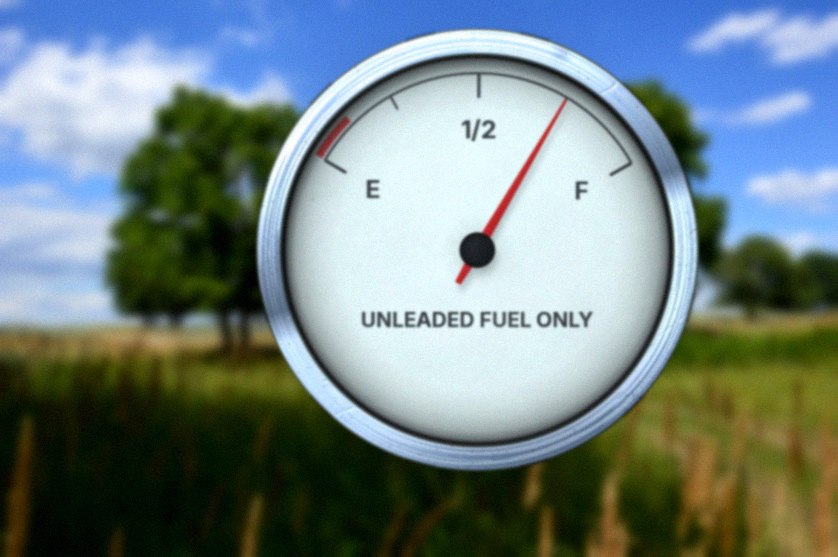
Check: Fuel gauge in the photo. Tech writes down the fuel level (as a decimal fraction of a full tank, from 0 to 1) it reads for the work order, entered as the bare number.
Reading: 0.75
